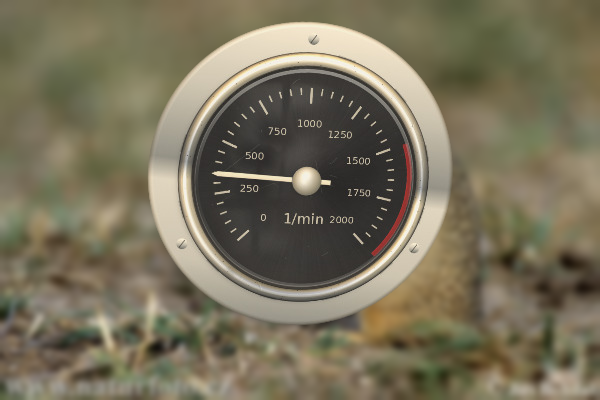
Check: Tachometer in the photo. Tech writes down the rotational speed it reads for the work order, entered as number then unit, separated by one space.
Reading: 350 rpm
